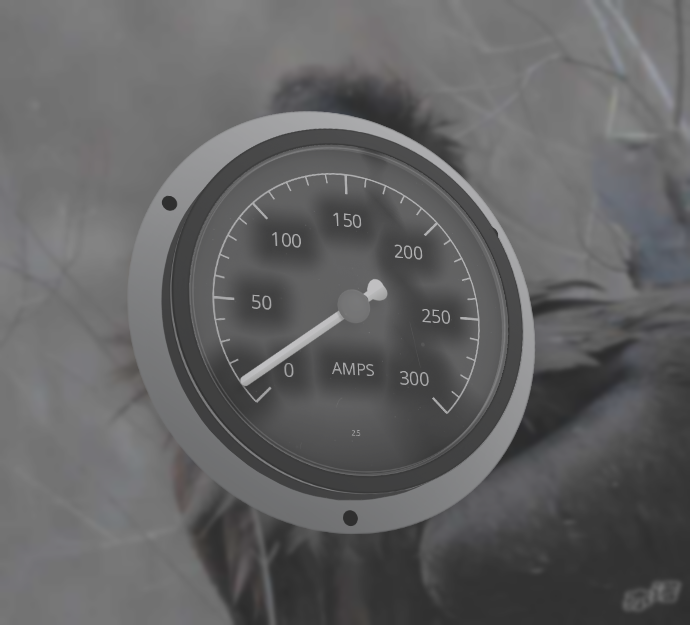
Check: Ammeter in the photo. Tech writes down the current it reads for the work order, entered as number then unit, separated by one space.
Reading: 10 A
